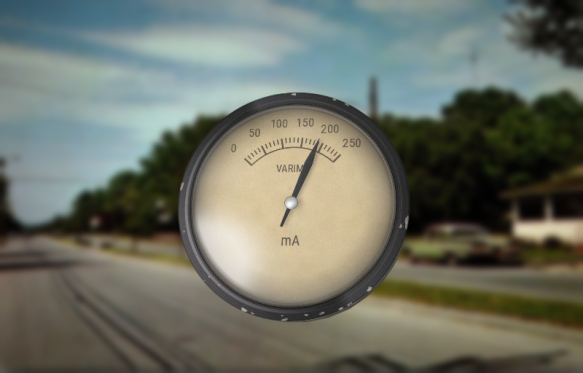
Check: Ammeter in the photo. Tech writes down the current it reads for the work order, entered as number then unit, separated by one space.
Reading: 190 mA
